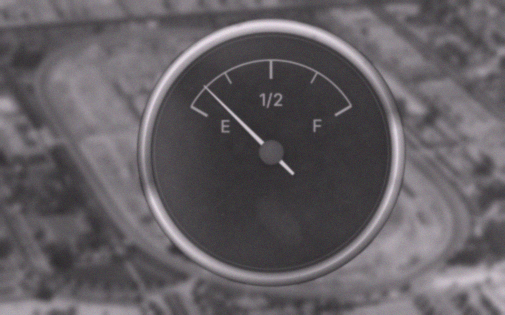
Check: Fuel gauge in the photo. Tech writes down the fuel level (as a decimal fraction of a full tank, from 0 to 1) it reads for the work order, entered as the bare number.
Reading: 0.125
